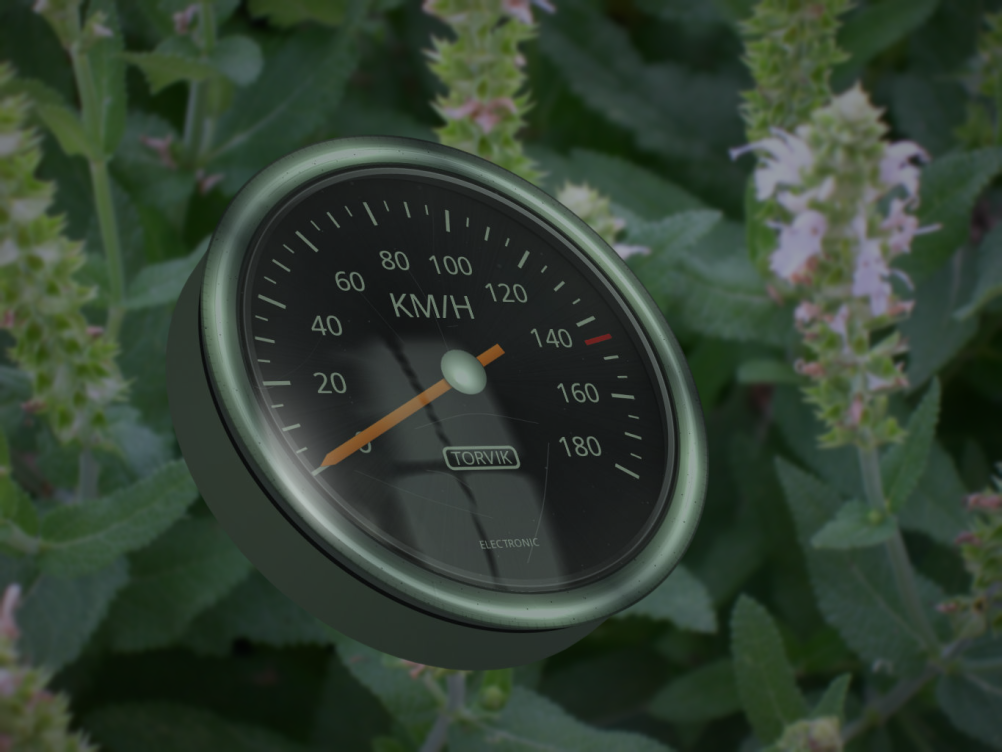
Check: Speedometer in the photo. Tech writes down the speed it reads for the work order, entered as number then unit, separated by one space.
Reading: 0 km/h
